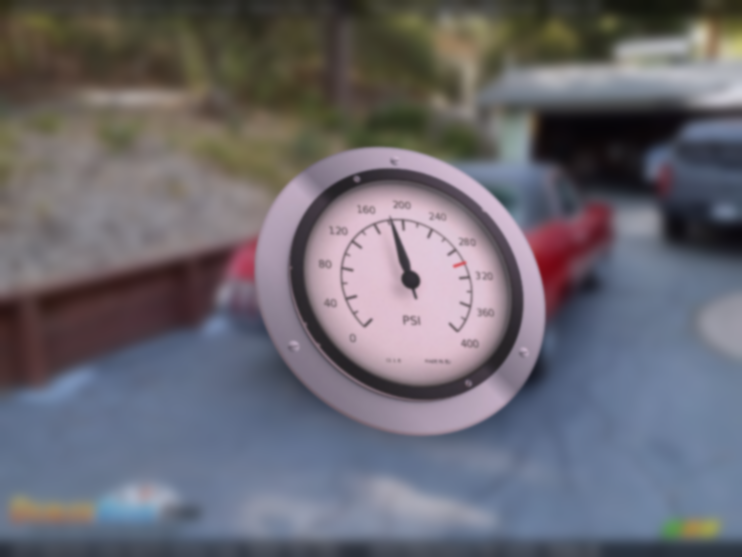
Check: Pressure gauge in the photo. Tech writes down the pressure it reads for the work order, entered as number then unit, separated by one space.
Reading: 180 psi
